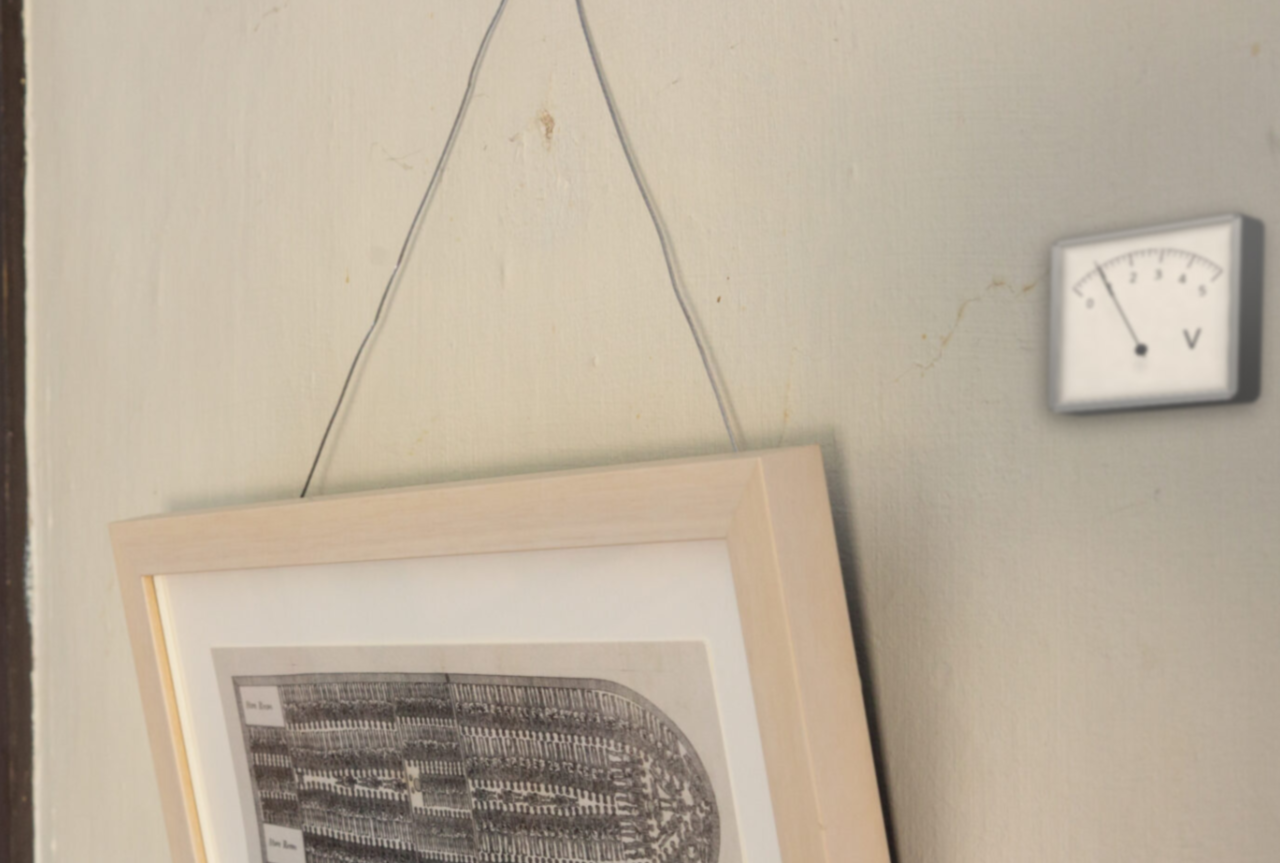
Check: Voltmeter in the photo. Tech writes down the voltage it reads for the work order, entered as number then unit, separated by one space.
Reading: 1 V
